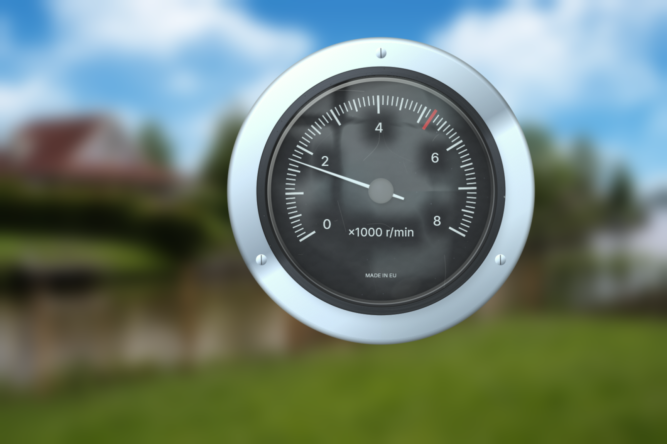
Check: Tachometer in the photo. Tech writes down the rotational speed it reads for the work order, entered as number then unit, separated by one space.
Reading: 1700 rpm
